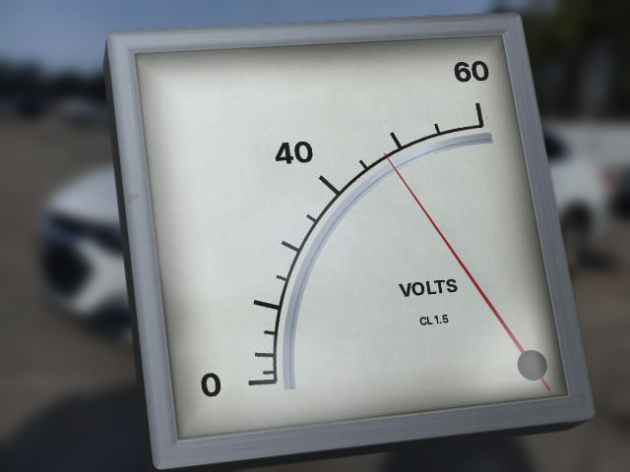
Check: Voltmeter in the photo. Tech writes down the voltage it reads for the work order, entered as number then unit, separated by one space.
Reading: 47.5 V
